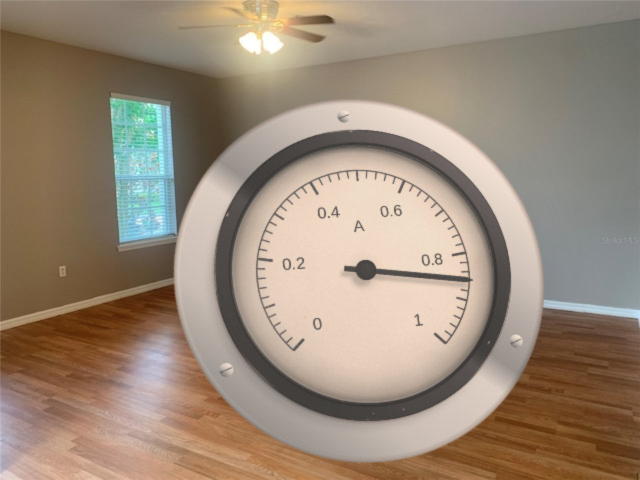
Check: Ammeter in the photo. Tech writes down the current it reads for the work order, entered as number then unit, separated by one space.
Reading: 0.86 A
